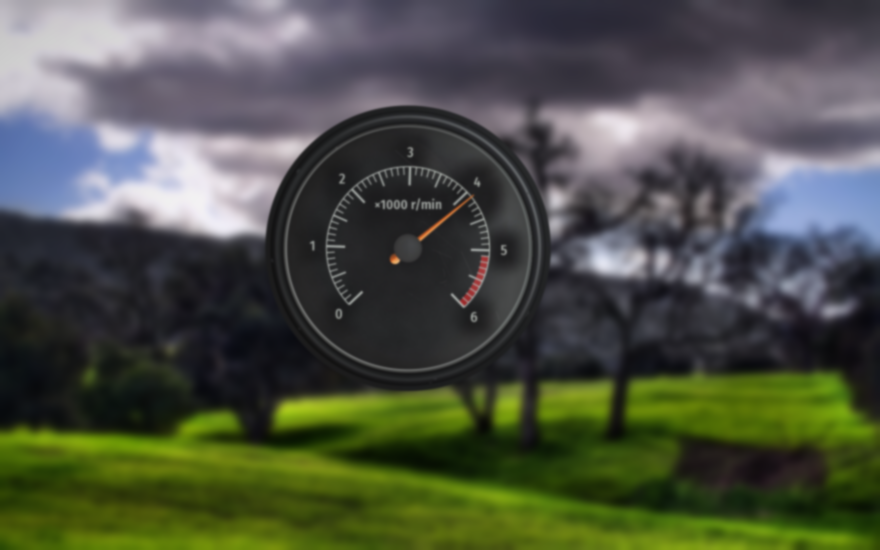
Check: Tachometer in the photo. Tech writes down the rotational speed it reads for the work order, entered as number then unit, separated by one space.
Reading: 4100 rpm
